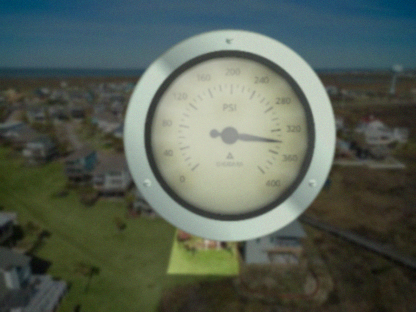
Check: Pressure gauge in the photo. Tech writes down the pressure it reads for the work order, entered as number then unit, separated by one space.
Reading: 340 psi
